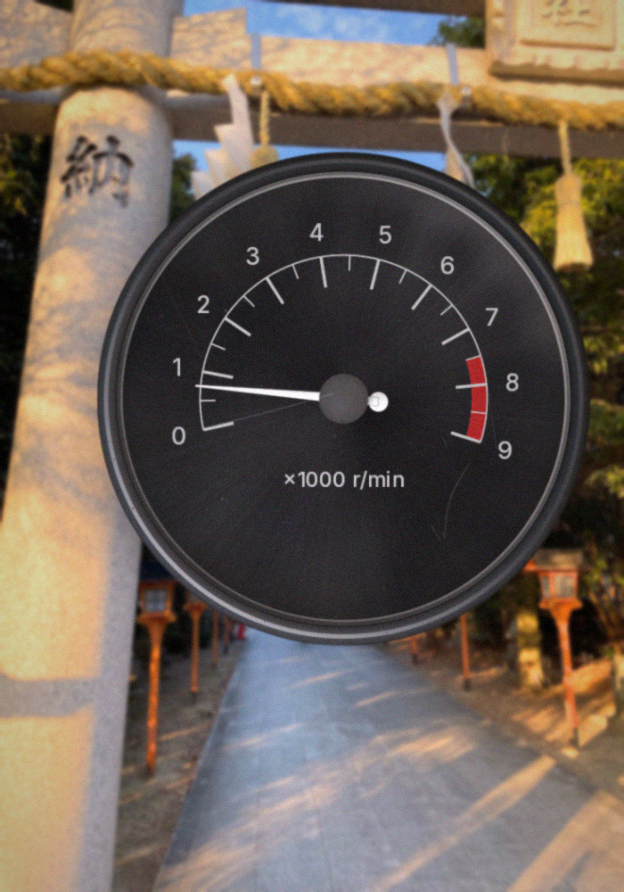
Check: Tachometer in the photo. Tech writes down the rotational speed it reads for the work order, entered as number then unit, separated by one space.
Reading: 750 rpm
